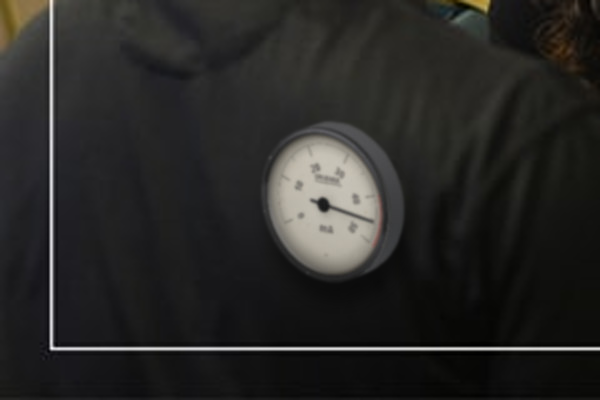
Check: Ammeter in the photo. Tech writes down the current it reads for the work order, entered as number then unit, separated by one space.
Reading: 45 mA
